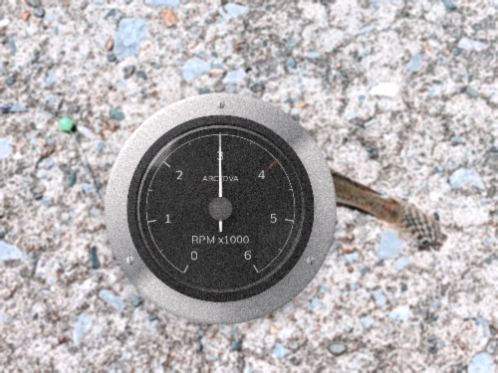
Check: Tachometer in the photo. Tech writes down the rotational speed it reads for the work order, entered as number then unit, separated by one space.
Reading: 3000 rpm
